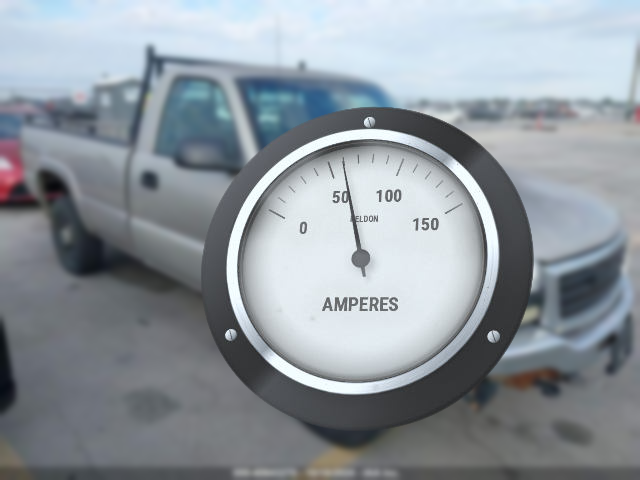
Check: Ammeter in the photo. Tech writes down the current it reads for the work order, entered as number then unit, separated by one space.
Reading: 60 A
